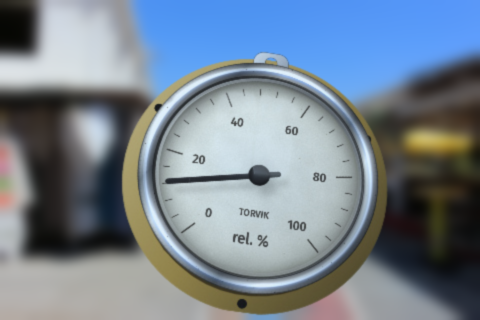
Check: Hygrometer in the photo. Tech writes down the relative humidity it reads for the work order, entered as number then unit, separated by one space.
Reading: 12 %
